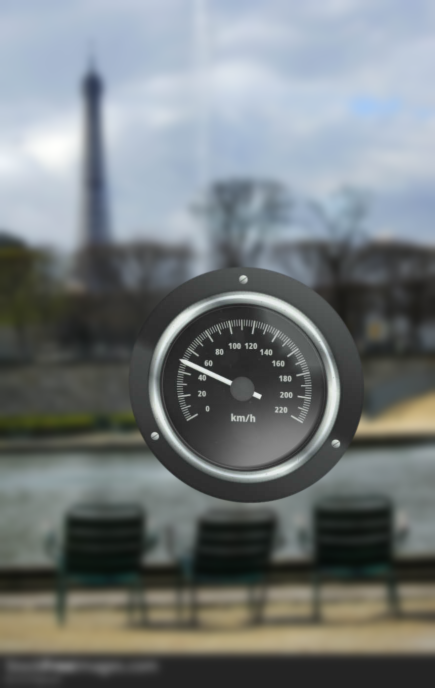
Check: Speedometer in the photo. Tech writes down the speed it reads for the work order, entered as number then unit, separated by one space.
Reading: 50 km/h
